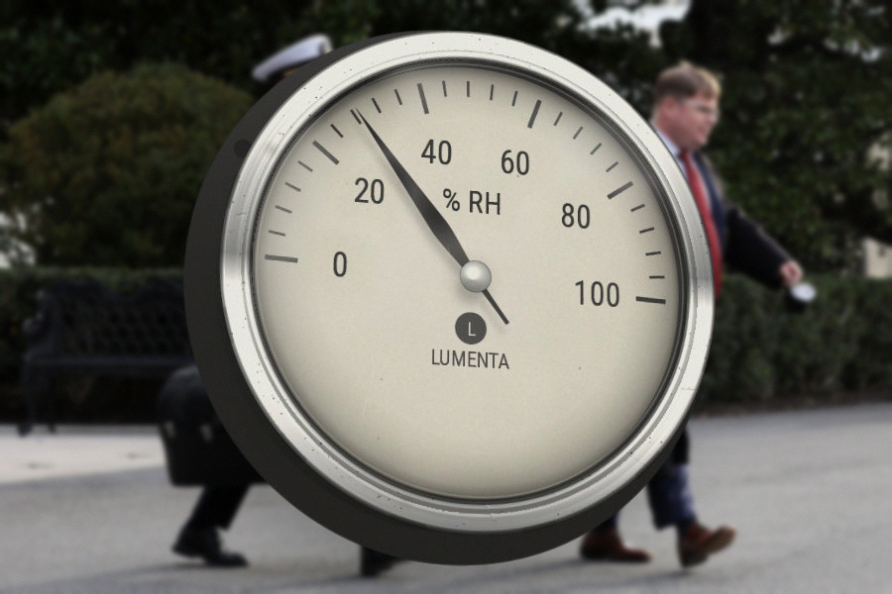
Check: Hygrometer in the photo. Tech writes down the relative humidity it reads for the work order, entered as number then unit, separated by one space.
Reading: 28 %
